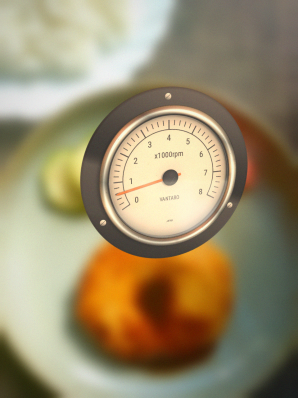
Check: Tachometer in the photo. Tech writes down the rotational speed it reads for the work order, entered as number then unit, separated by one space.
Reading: 600 rpm
